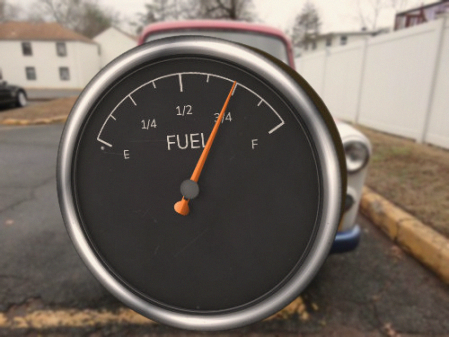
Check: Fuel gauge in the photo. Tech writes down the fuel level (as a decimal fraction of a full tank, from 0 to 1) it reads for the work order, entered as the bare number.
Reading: 0.75
